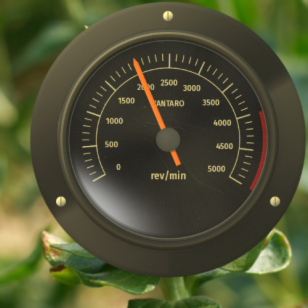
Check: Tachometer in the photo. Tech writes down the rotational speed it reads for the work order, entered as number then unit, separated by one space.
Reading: 2000 rpm
